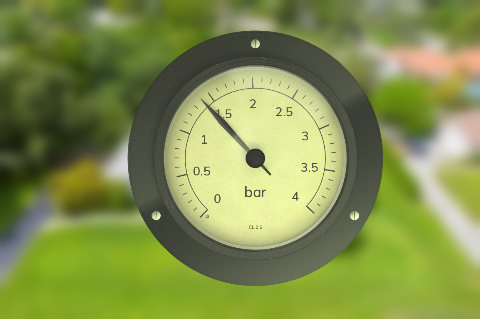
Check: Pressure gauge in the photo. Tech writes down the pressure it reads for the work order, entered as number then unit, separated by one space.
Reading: 1.4 bar
